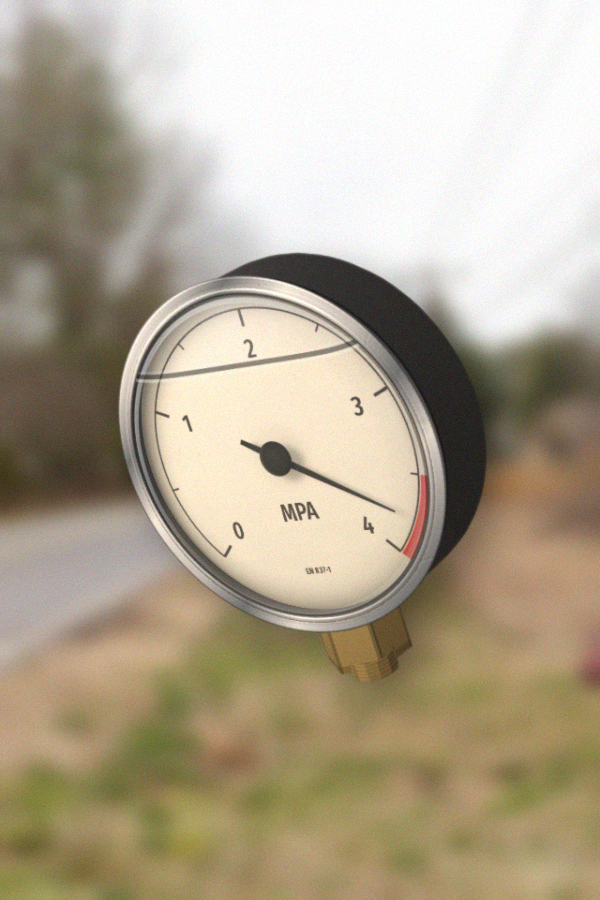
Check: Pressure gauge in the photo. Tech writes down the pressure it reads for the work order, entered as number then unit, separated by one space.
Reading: 3.75 MPa
